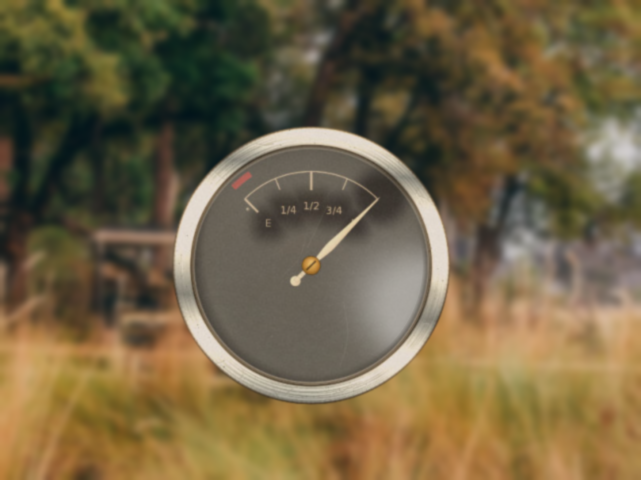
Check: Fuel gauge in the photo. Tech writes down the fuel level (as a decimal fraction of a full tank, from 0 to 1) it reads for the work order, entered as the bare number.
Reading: 1
